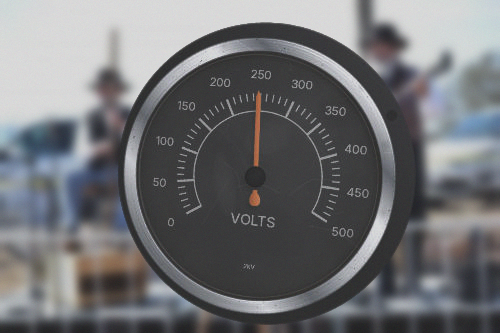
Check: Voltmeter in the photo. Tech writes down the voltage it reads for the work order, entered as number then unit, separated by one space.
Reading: 250 V
